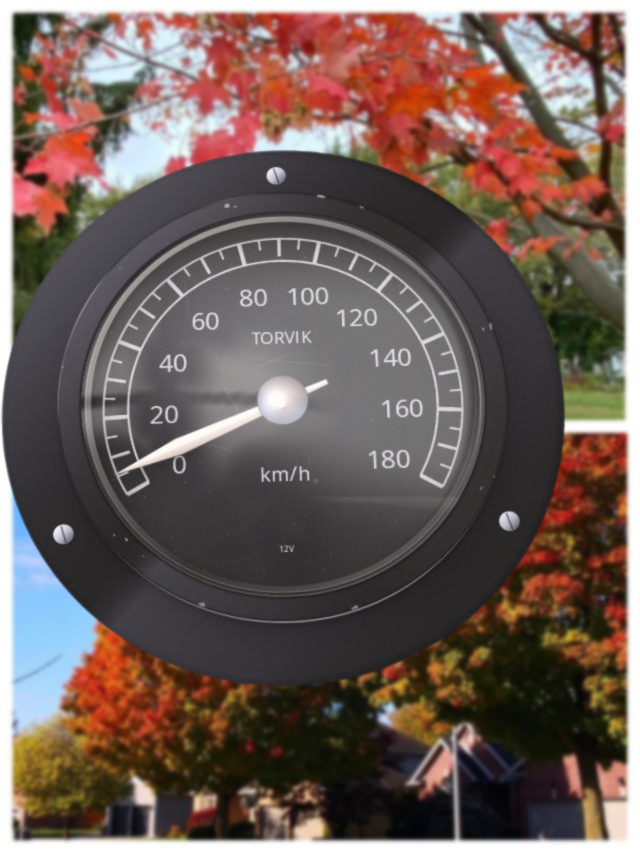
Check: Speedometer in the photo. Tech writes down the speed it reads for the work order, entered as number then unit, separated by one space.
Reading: 5 km/h
